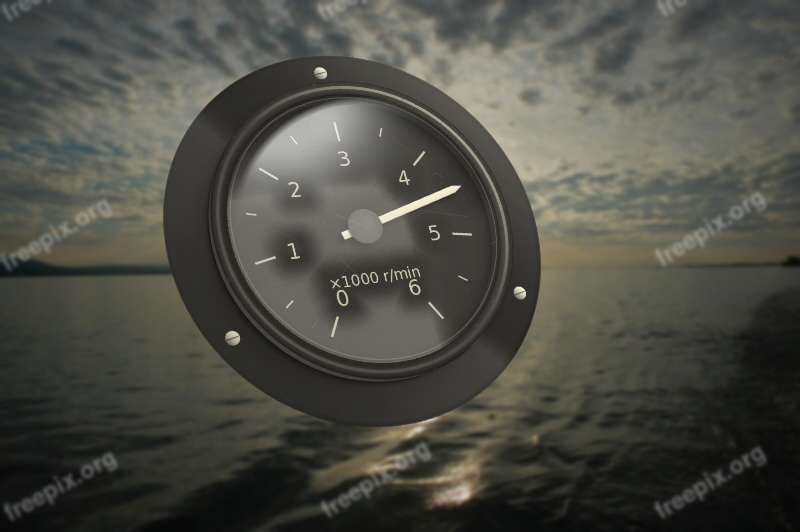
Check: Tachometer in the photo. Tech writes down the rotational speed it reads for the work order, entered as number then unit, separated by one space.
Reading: 4500 rpm
